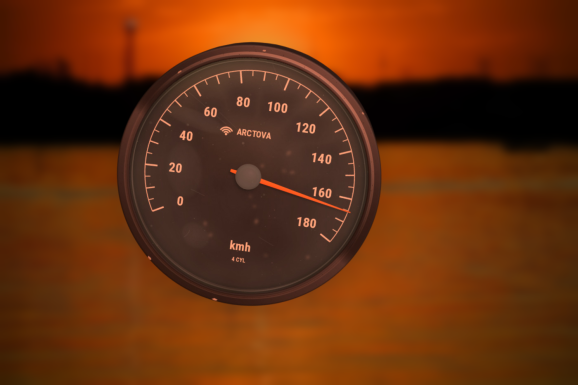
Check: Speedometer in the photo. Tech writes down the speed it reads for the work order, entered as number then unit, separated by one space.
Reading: 165 km/h
